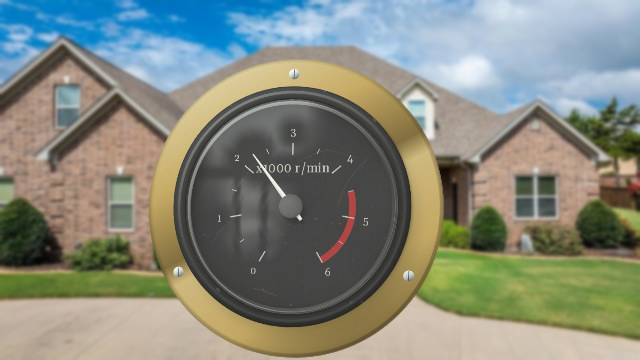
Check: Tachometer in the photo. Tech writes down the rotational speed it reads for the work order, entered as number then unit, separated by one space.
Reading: 2250 rpm
